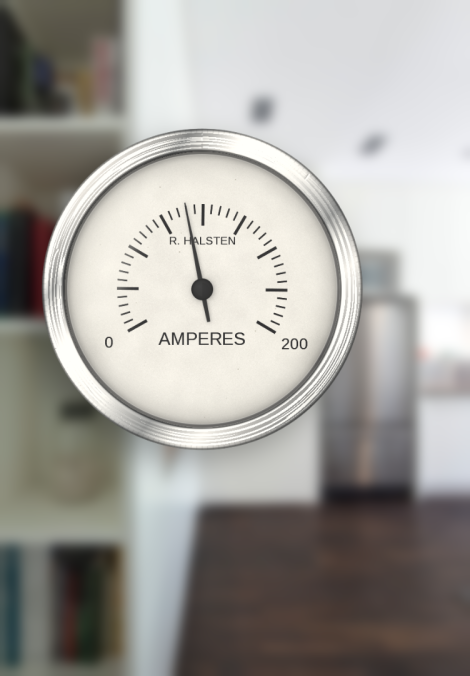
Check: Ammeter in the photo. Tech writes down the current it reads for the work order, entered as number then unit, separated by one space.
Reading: 90 A
